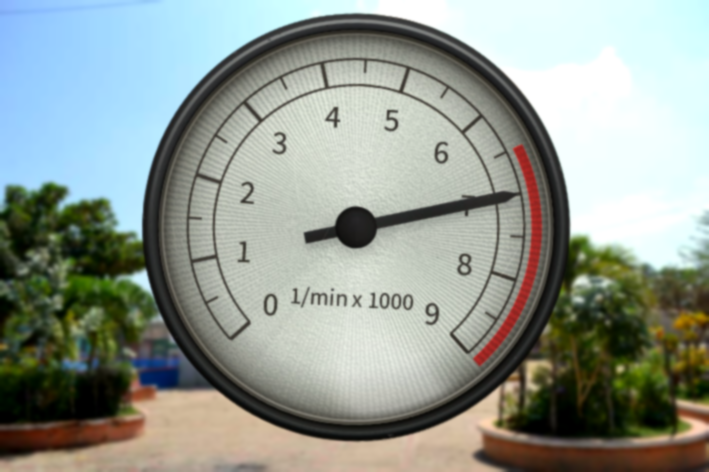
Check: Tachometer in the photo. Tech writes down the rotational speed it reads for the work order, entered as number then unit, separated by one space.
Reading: 7000 rpm
